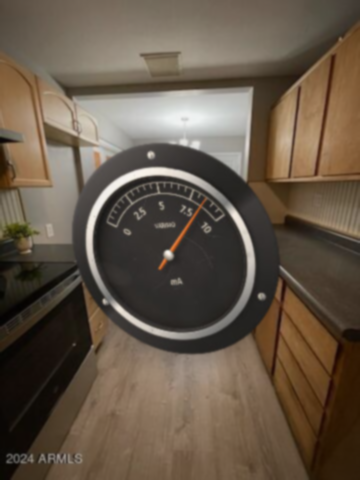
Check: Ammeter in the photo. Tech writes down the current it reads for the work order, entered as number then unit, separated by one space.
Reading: 8.5 mA
